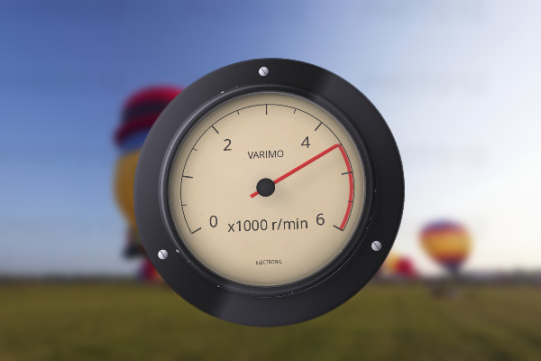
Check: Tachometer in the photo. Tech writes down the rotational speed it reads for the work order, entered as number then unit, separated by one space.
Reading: 4500 rpm
